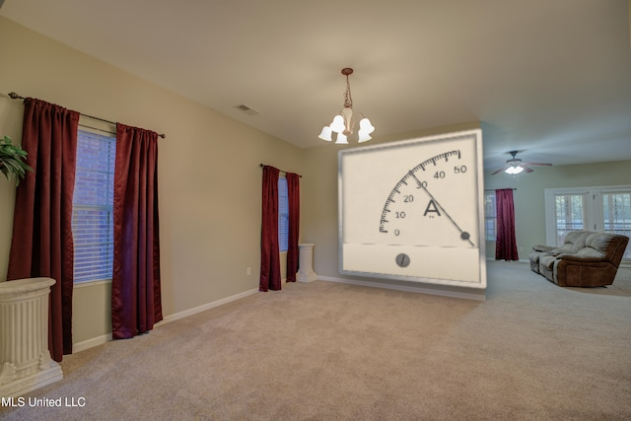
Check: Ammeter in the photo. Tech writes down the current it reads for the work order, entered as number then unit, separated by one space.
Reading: 30 A
